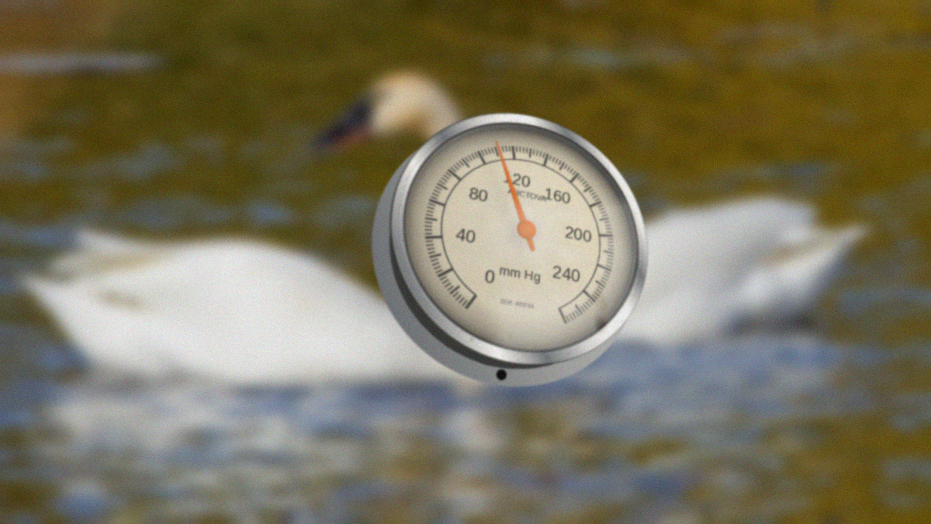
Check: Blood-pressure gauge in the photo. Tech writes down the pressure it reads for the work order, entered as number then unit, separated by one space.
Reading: 110 mmHg
